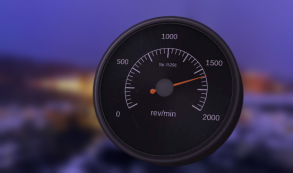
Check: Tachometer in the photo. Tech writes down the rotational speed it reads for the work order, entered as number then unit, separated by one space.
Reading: 1600 rpm
